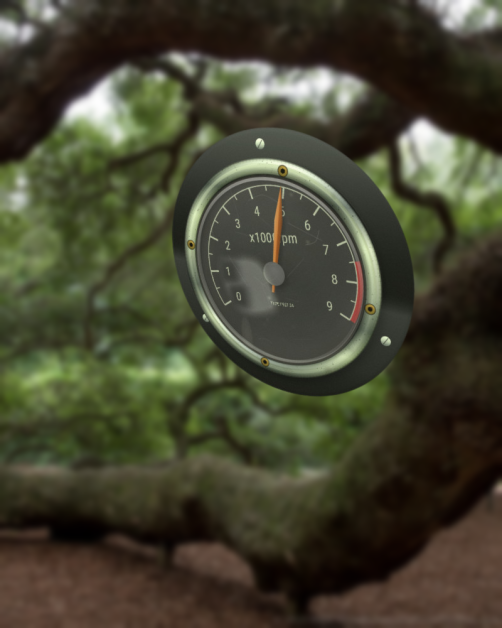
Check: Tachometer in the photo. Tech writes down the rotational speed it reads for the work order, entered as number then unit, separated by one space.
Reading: 5000 rpm
